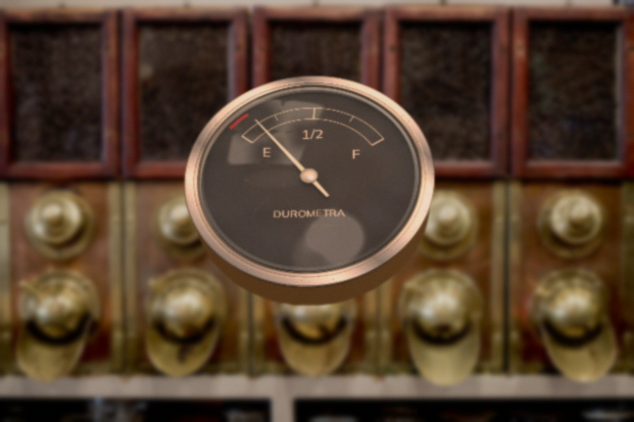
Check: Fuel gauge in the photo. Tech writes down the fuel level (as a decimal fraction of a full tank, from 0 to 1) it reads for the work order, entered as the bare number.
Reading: 0.125
